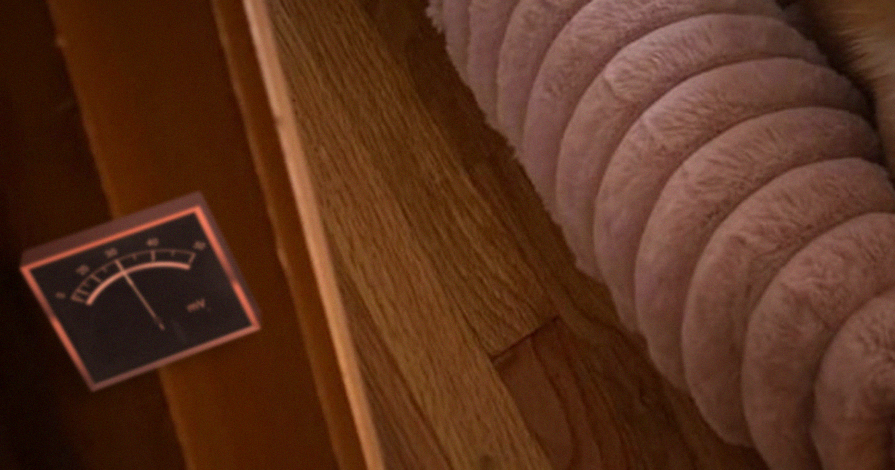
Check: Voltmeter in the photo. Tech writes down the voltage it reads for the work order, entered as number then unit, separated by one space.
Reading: 30 mV
